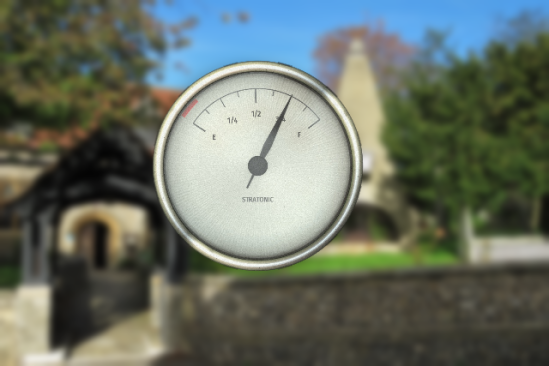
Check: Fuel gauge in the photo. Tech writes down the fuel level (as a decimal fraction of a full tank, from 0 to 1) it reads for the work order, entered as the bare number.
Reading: 0.75
